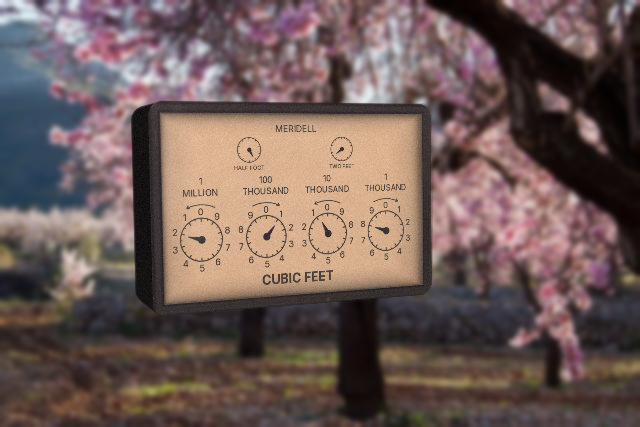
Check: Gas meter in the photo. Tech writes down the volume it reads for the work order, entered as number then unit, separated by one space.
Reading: 210800 ft³
